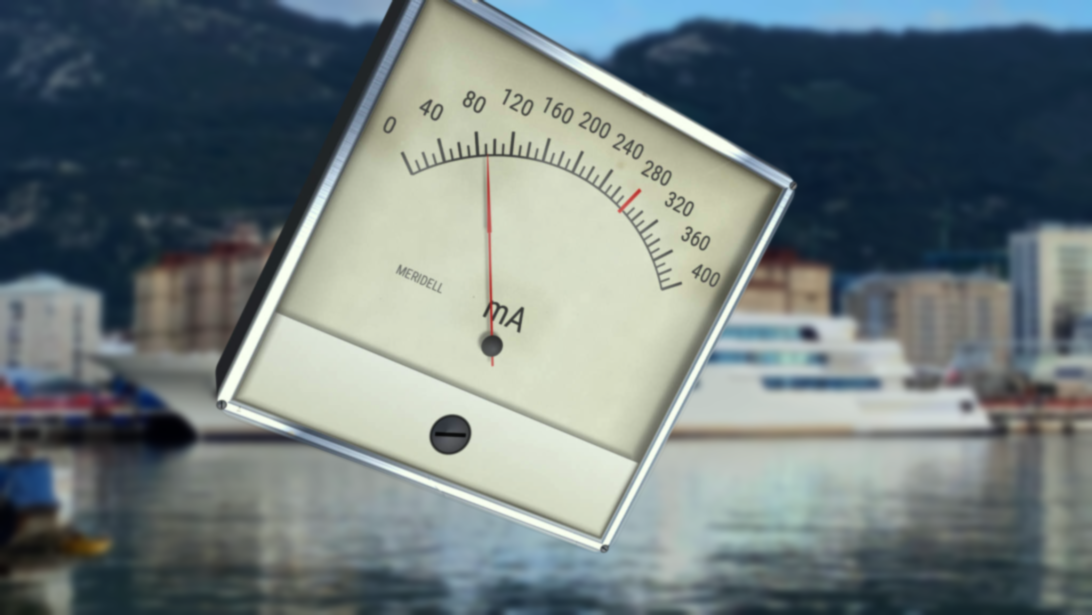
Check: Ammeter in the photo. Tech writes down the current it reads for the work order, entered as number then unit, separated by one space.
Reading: 90 mA
